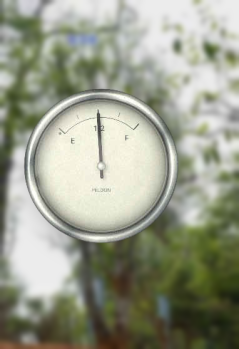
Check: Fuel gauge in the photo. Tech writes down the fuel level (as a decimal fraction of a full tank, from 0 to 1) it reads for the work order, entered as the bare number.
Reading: 0.5
